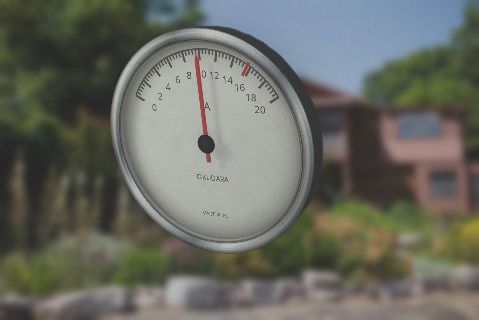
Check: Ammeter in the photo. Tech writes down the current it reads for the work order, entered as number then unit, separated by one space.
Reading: 10 A
